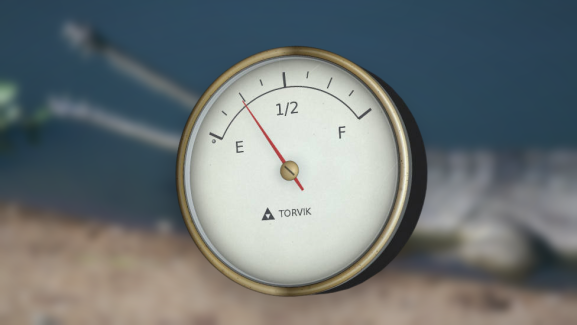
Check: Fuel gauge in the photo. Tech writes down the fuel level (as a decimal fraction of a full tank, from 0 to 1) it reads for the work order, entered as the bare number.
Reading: 0.25
